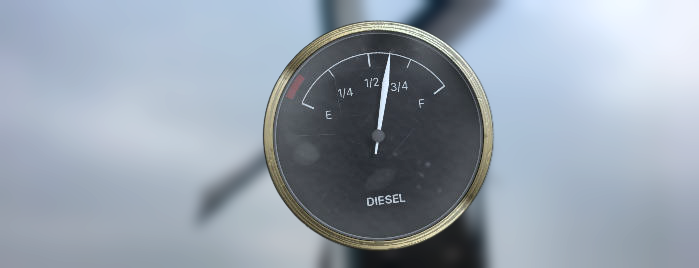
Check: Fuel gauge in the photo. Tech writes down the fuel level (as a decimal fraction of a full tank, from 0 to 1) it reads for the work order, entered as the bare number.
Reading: 0.625
